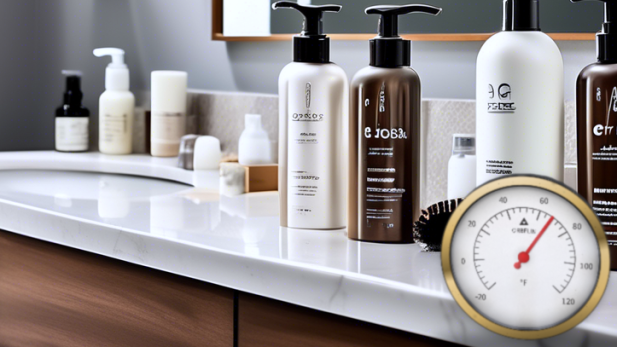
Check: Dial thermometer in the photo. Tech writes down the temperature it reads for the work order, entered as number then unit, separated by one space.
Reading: 68 °F
